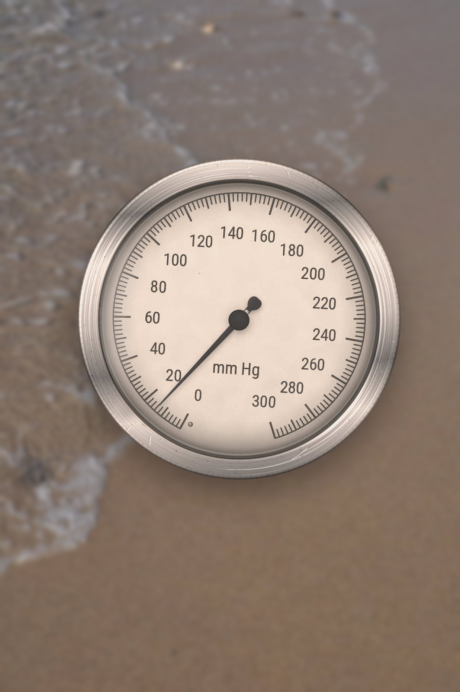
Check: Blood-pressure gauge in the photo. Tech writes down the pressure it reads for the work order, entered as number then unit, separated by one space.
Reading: 14 mmHg
